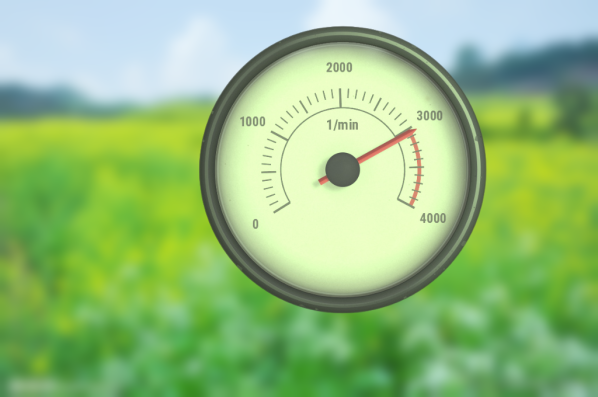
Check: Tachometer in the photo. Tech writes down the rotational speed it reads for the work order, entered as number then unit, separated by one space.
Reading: 3050 rpm
